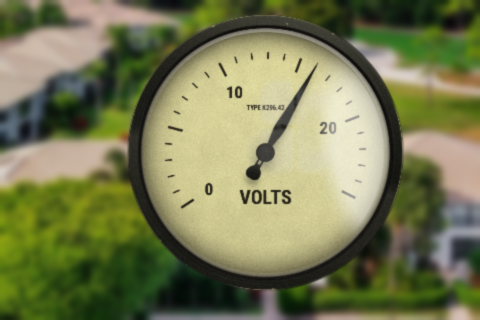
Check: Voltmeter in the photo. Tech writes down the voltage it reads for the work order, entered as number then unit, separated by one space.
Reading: 16 V
